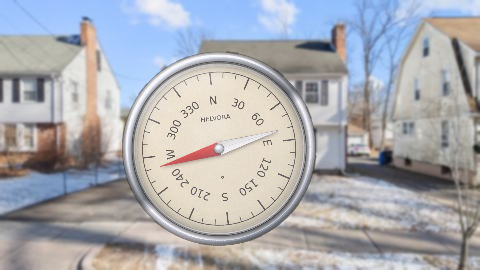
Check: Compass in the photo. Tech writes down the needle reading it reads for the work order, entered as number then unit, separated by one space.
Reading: 260 °
